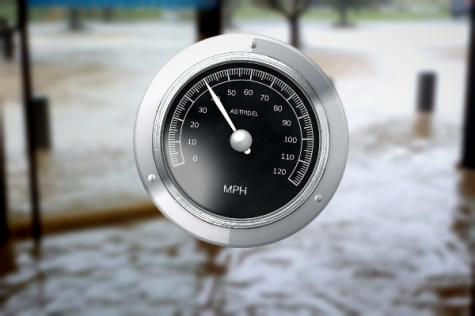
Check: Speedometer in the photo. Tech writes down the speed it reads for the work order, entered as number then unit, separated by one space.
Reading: 40 mph
